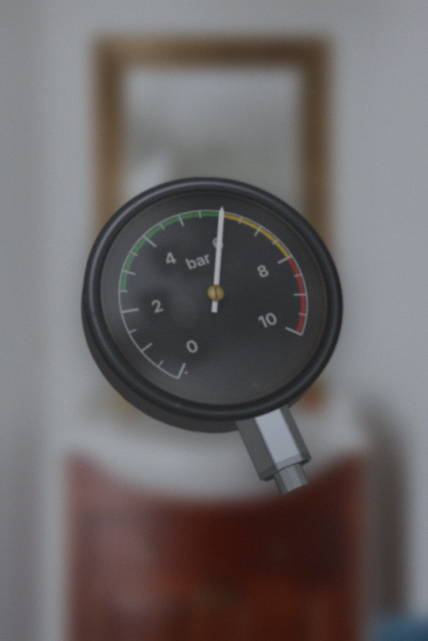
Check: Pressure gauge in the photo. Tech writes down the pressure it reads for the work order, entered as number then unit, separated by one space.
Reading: 6 bar
